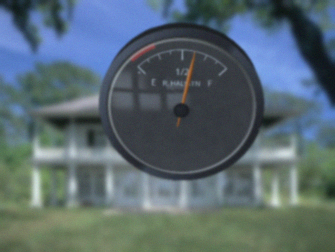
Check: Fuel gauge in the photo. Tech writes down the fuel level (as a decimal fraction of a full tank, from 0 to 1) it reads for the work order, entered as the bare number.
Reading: 0.625
